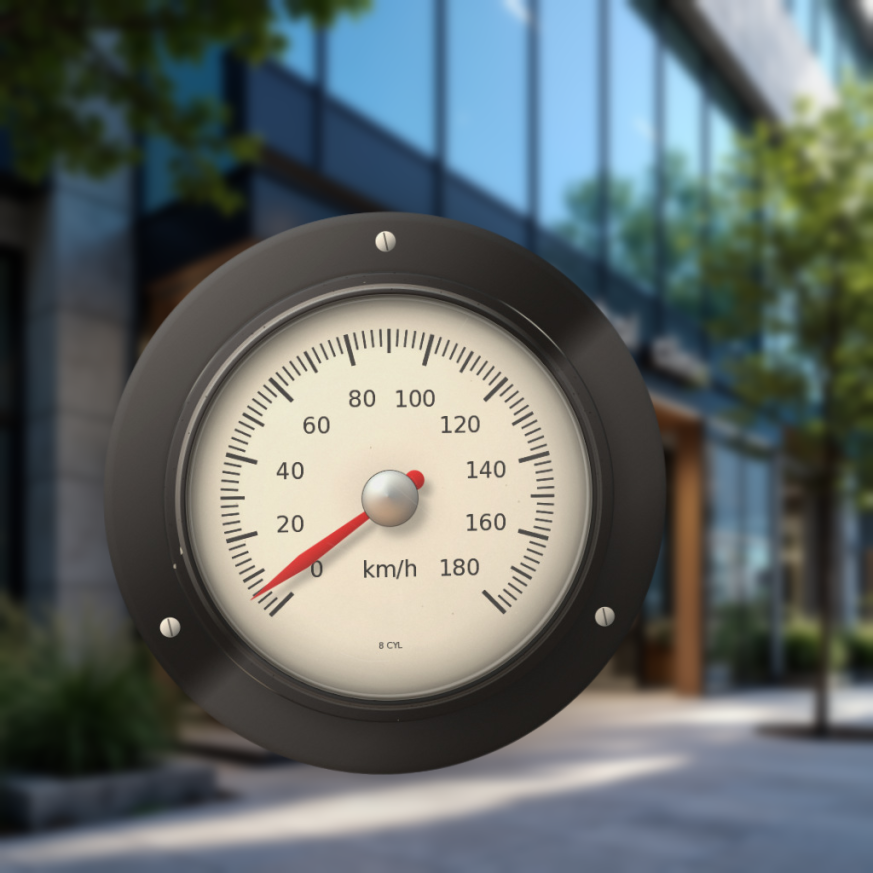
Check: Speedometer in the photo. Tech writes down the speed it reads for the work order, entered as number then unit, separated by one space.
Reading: 6 km/h
